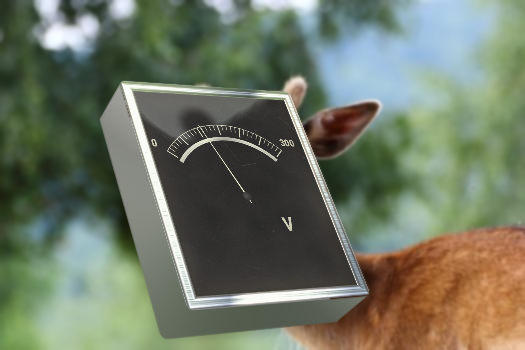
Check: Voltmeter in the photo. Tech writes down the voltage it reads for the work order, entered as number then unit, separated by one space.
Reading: 100 V
